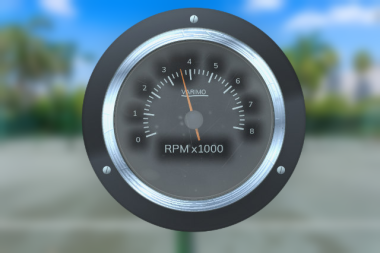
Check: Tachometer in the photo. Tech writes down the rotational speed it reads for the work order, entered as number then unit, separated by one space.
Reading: 3600 rpm
